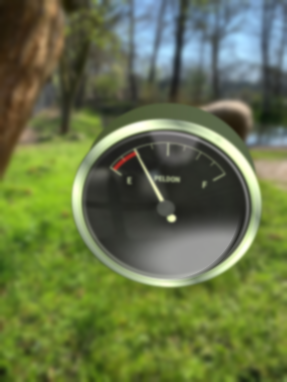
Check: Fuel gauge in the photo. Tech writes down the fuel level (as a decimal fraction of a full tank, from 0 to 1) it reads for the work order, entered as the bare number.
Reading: 0.25
